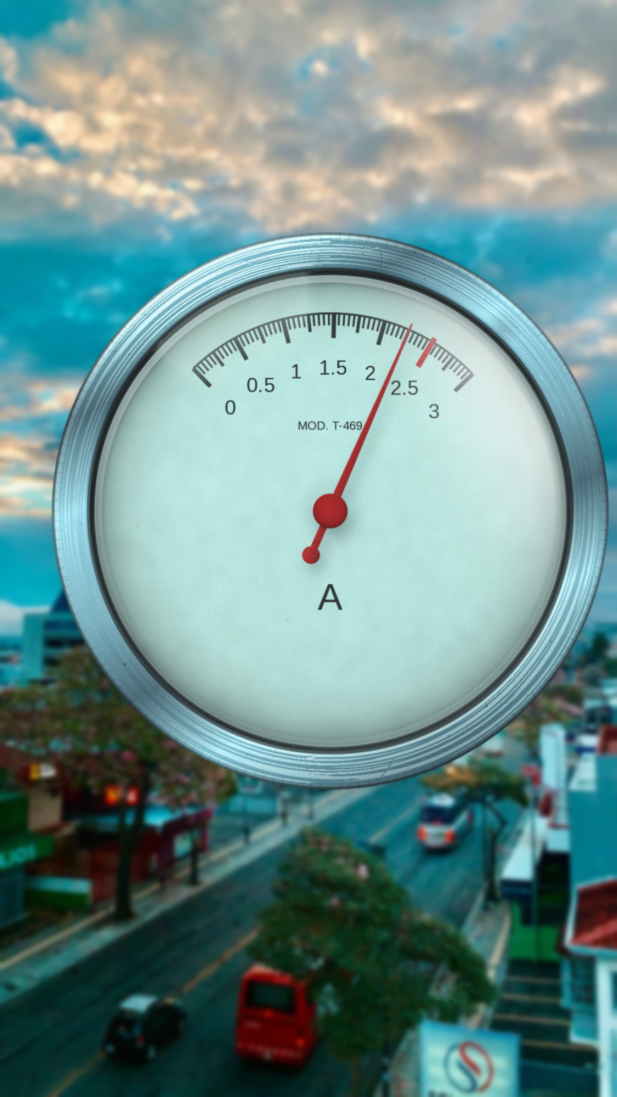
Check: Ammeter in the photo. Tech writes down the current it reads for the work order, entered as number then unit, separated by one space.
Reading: 2.25 A
